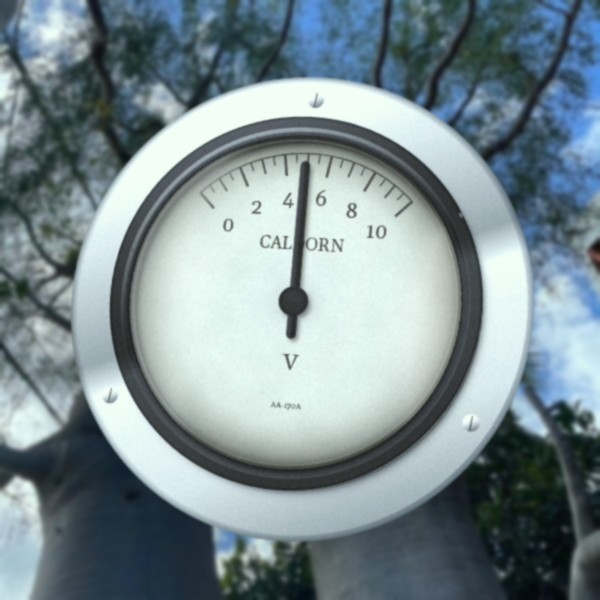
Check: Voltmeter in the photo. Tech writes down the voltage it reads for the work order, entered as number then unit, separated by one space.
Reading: 5 V
